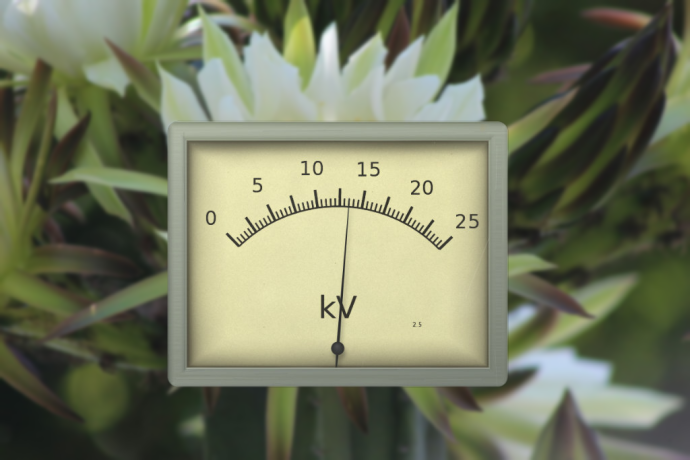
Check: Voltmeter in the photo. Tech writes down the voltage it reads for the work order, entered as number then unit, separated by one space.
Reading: 13.5 kV
